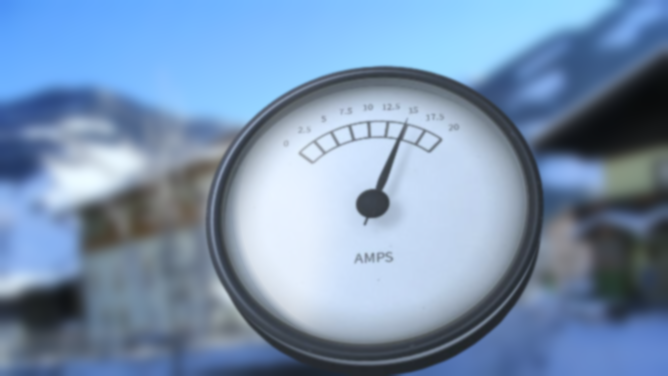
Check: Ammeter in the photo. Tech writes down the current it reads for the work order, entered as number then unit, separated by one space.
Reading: 15 A
